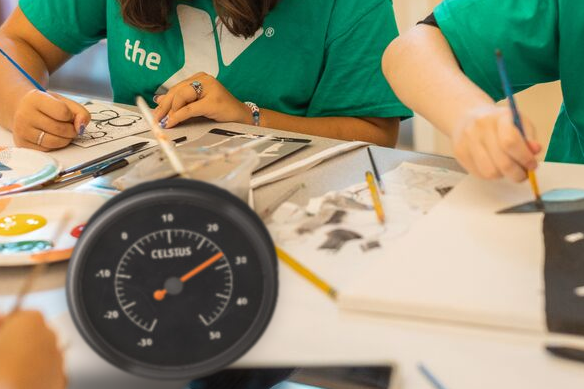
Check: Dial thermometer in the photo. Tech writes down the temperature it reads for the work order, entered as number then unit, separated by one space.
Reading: 26 °C
